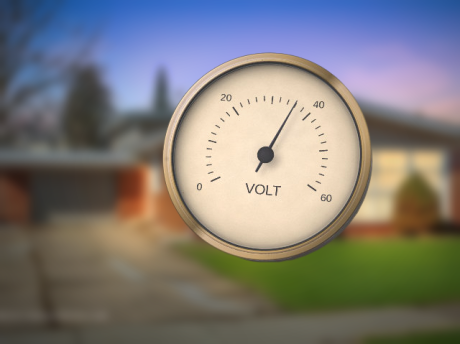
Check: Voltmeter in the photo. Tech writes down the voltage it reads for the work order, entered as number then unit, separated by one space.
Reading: 36 V
